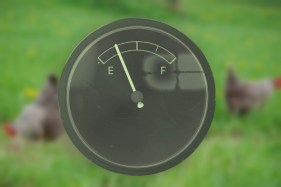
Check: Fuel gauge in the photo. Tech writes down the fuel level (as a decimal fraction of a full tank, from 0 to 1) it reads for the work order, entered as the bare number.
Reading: 0.25
